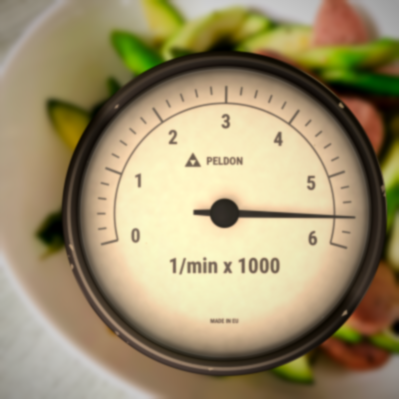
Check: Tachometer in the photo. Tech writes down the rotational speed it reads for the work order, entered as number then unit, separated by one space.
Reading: 5600 rpm
